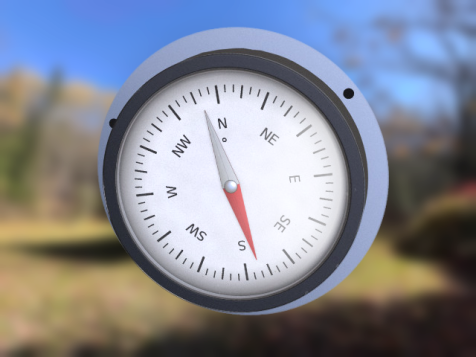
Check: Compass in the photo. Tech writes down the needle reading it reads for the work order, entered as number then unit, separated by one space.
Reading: 170 °
